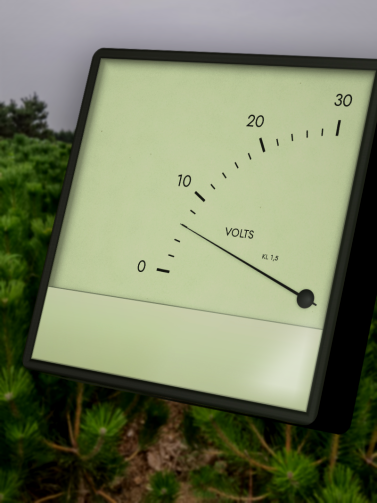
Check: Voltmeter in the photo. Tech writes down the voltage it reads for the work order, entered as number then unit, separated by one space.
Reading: 6 V
